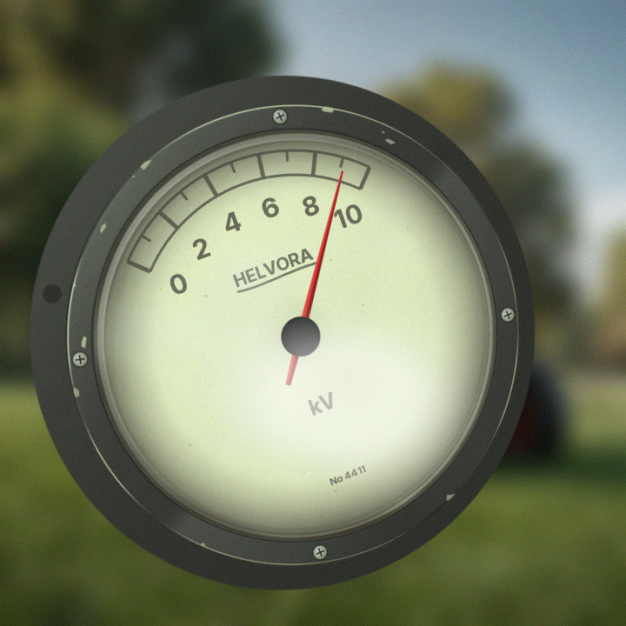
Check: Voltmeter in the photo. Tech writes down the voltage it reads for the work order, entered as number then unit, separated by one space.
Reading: 9 kV
